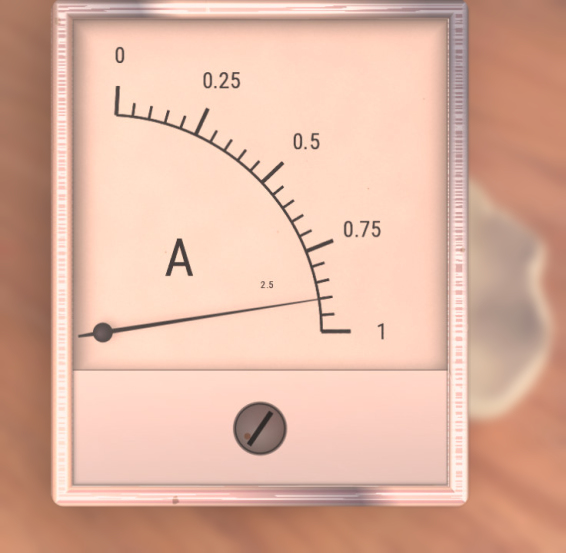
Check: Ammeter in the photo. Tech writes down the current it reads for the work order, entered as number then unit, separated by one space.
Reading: 0.9 A
